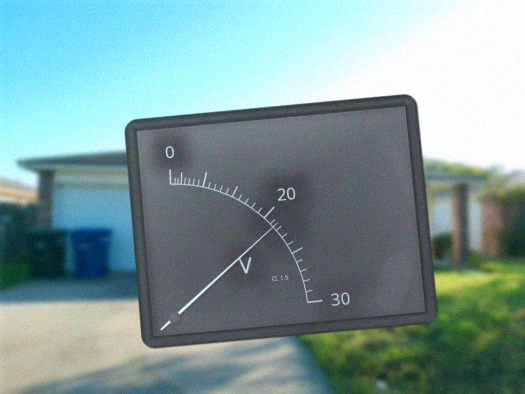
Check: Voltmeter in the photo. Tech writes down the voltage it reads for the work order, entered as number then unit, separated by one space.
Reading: 21.5 V
